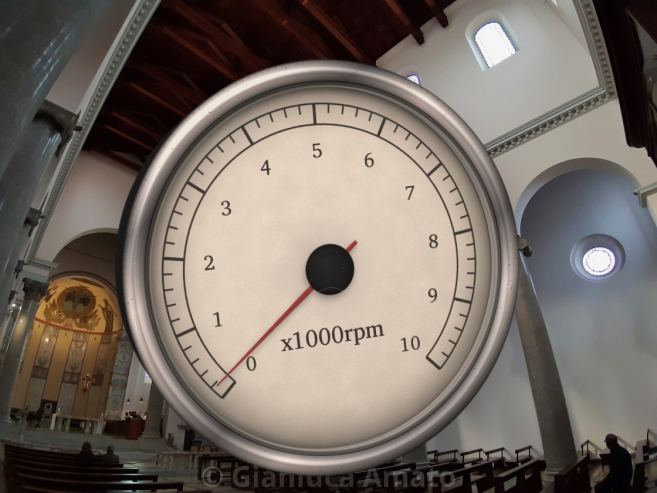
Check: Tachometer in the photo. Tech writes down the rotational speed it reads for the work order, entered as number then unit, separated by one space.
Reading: 200 rpm
